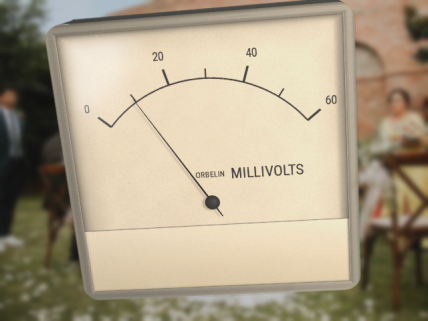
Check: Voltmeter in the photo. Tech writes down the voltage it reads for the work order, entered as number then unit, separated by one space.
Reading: 10 mV
